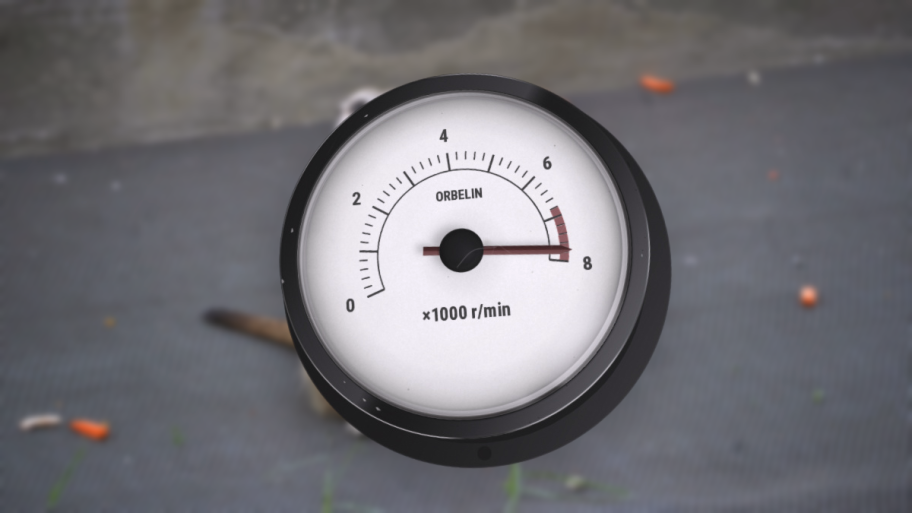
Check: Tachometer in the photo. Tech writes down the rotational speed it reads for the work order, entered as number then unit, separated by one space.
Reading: 7800 rpm
